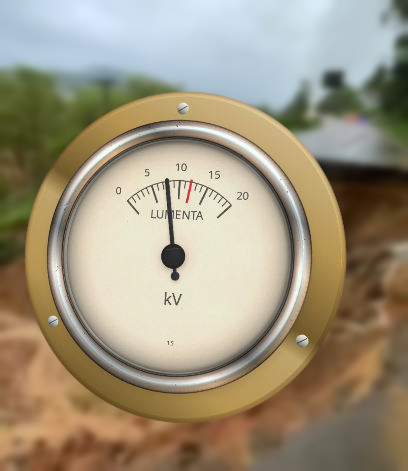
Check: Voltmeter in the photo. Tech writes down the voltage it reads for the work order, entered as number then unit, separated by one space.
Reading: 8 kV
